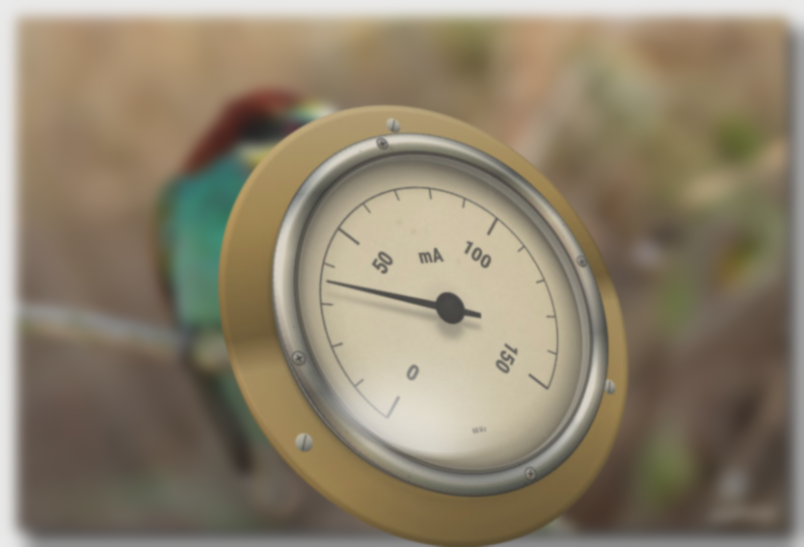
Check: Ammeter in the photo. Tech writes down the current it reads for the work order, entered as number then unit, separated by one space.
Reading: 35 mA
